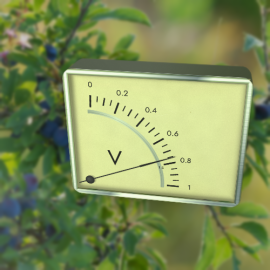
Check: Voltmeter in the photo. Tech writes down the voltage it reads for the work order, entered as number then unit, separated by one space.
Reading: 0.75 V
